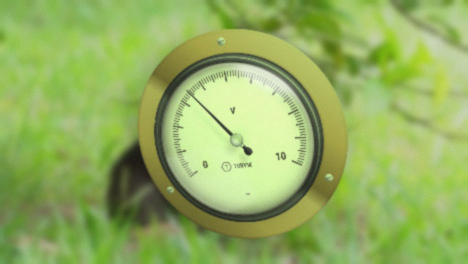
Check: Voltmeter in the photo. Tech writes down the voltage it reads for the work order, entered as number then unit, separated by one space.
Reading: 3.5 V
